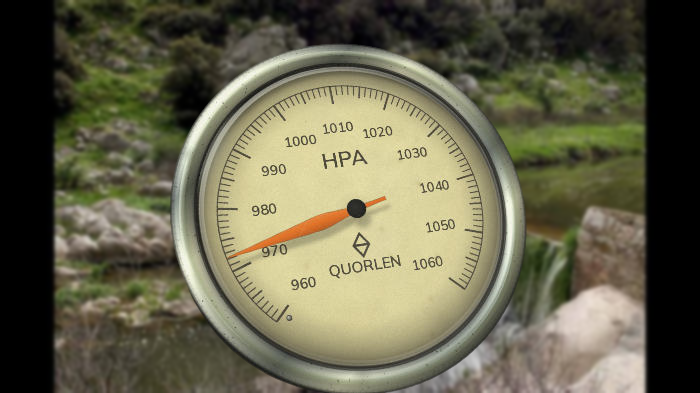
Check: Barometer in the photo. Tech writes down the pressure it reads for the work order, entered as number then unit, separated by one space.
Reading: 972 hPa
